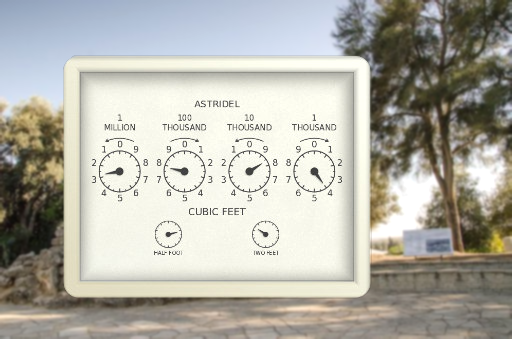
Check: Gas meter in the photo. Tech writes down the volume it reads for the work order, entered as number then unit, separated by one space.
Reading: 278400 ft³
